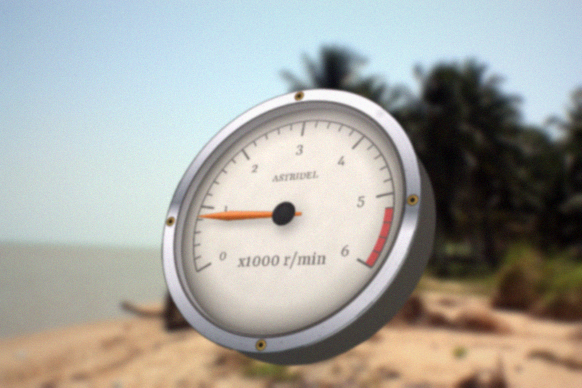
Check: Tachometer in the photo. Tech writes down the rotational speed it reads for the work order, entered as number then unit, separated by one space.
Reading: 800 rpm
